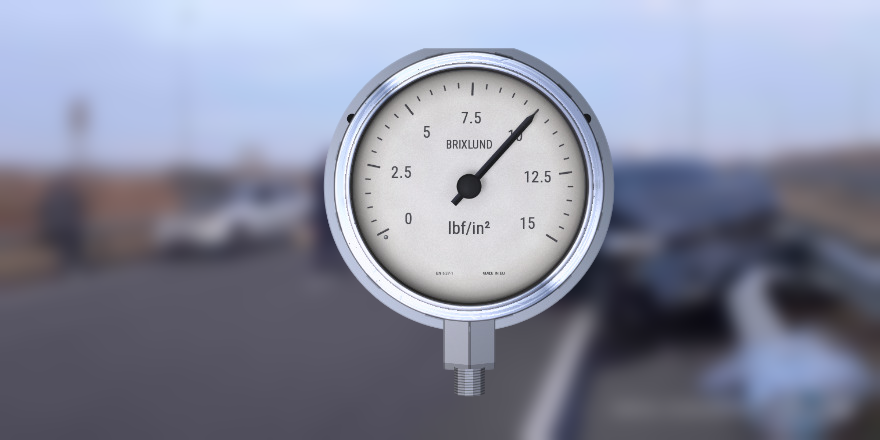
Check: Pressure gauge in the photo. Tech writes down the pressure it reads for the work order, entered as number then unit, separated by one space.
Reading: 10 psi
